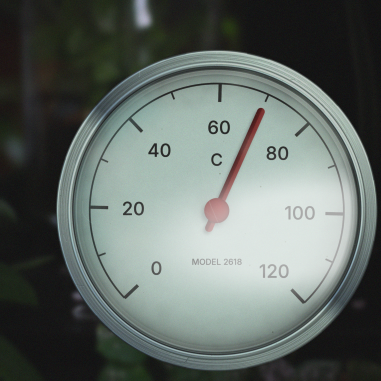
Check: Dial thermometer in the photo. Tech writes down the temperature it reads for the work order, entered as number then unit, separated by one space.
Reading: 70 °C
